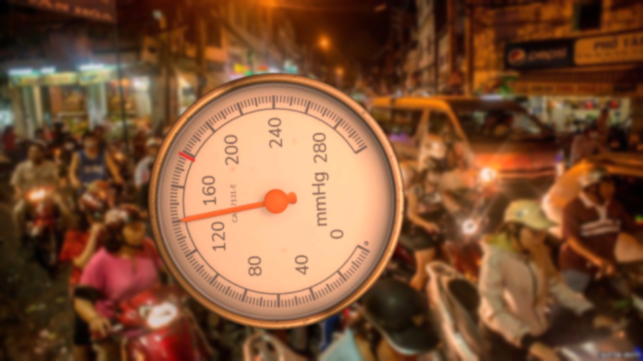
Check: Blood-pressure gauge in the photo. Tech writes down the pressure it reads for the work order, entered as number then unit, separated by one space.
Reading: 140 mmHg
